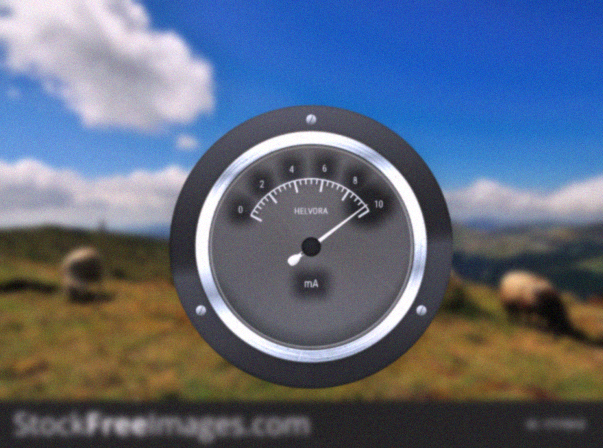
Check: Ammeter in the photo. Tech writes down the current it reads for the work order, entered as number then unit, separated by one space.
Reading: 9.6 mA
